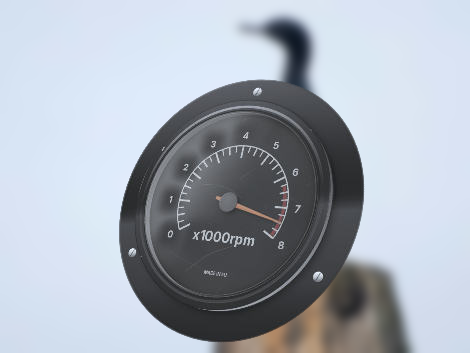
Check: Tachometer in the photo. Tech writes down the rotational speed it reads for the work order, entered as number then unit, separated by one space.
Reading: 7500 rpm
